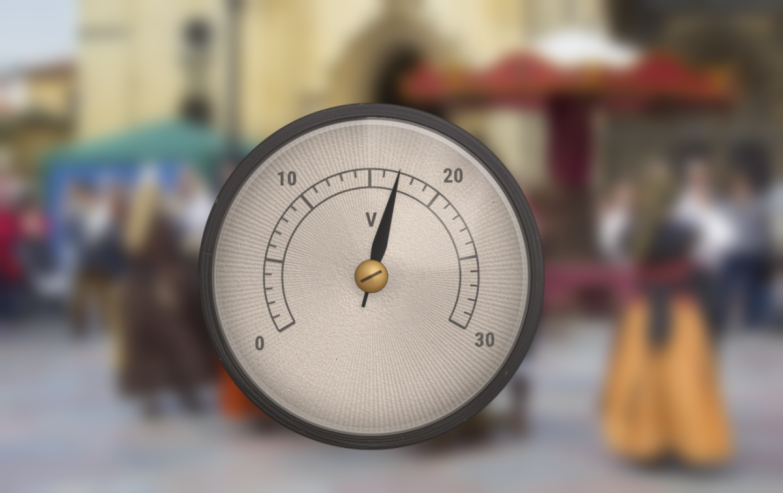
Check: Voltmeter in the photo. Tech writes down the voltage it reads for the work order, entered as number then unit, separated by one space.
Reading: 17 V
